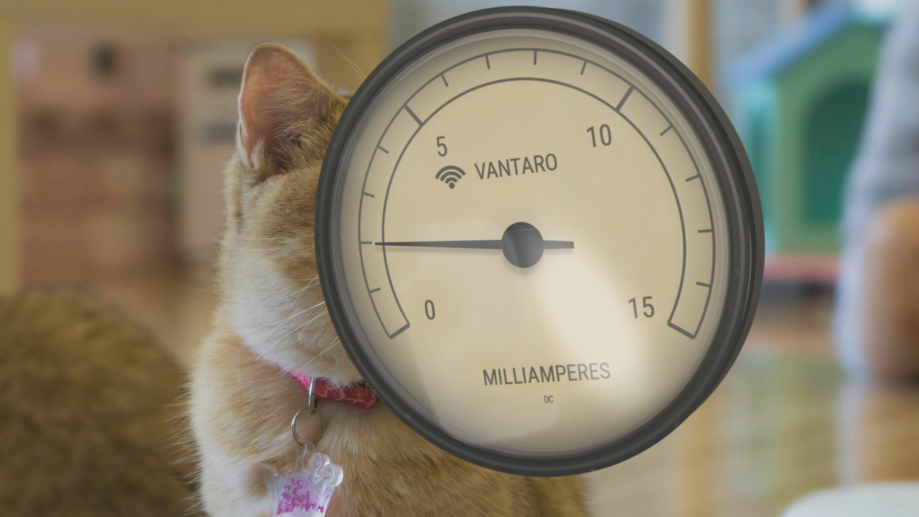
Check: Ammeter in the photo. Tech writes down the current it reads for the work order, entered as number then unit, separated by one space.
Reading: 2 mA
